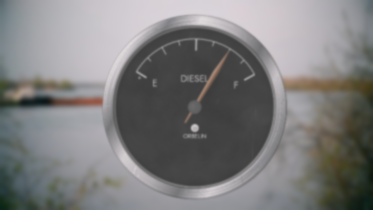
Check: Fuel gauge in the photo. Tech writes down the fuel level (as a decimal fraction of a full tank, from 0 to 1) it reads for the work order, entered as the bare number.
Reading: 0.75
